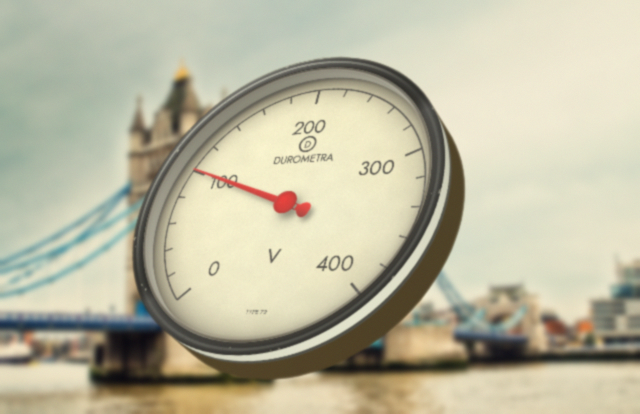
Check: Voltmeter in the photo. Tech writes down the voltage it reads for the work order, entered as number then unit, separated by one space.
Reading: 100 V
